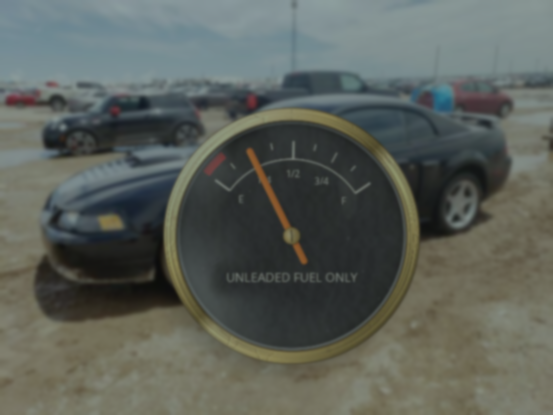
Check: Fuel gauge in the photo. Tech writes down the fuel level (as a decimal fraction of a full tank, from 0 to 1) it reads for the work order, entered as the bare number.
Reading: 0.25
